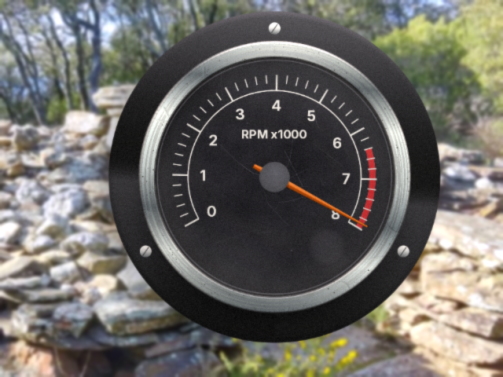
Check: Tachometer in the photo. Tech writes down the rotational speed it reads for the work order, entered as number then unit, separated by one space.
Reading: 7900 rpm
